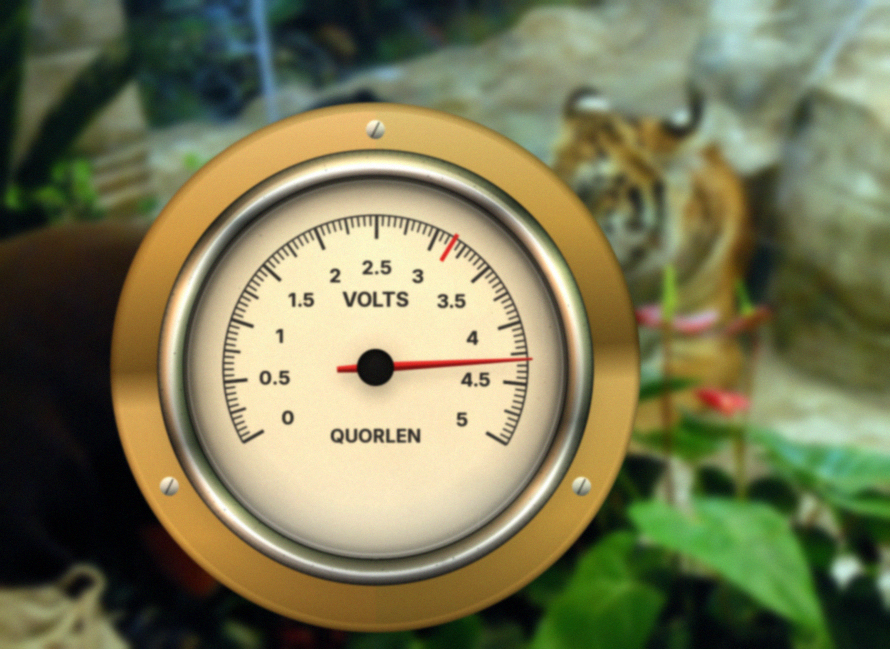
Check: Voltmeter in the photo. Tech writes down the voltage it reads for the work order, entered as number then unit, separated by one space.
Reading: 4.3 V
